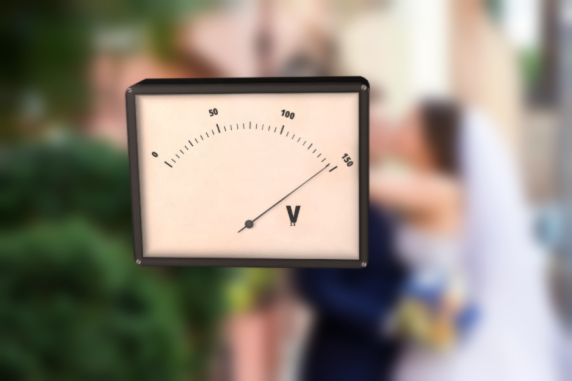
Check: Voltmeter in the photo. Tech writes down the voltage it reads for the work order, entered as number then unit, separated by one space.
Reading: 145 V
